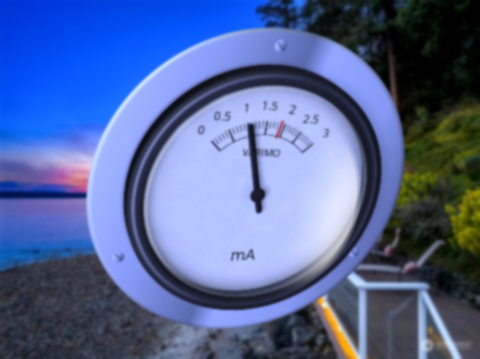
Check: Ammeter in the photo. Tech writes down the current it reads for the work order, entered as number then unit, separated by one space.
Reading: 1 mA
